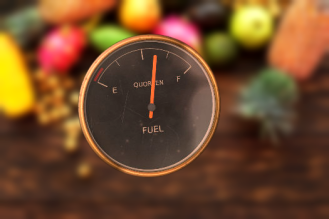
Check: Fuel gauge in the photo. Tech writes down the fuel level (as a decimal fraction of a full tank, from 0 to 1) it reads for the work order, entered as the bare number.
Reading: 0.625
